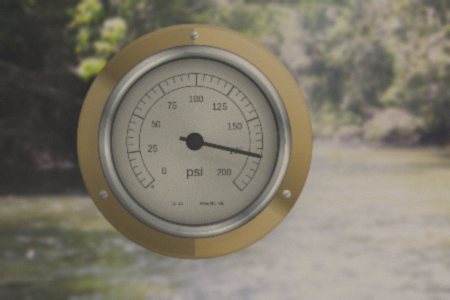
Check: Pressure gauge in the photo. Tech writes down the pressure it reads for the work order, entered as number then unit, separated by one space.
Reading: 175 psi
